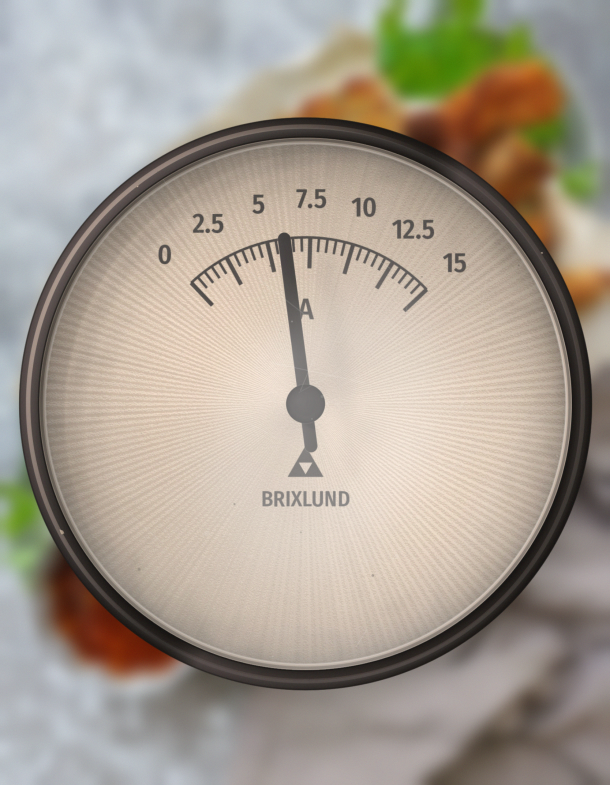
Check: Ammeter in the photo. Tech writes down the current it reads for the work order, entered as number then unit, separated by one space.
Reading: 6 A
